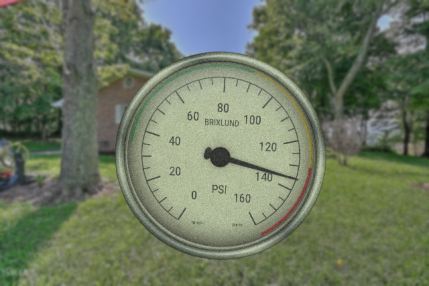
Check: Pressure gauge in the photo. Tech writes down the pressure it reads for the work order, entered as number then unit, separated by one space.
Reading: 135 psi
